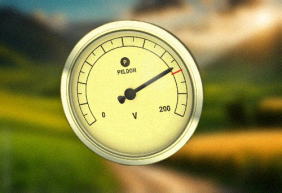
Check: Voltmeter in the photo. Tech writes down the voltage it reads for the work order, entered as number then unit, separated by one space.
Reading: 155 V
